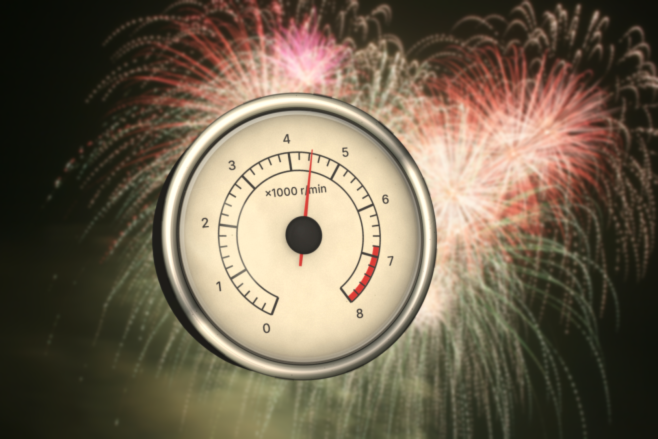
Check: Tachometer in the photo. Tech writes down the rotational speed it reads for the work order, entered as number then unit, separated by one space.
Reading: 4400 rpm
